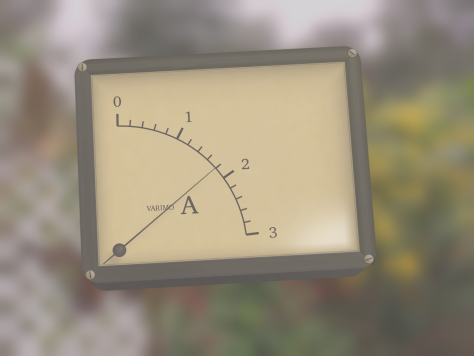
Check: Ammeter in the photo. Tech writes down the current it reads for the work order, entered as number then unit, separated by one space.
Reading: 1.8 A
